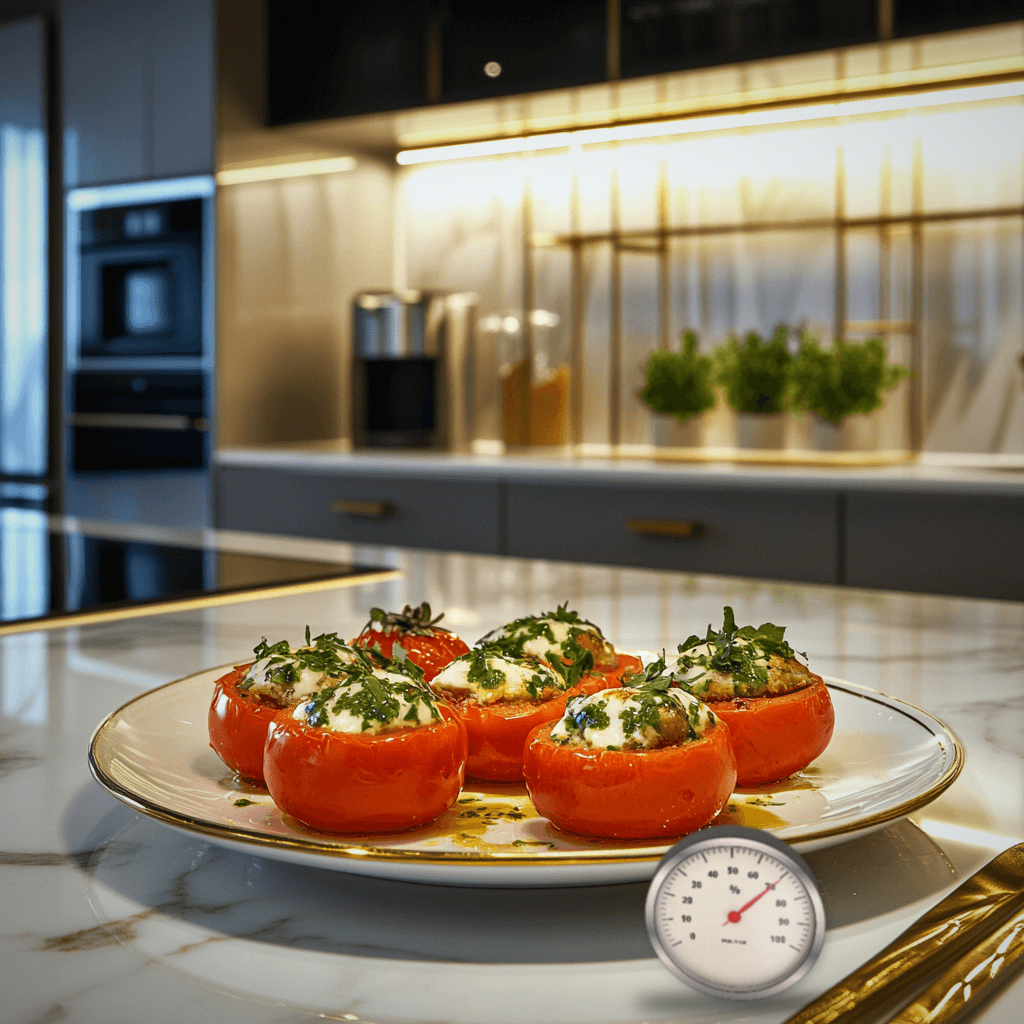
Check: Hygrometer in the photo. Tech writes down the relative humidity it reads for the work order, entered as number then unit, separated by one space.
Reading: 70 %
